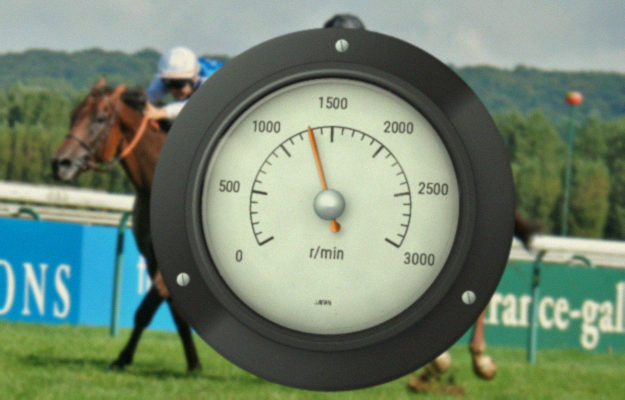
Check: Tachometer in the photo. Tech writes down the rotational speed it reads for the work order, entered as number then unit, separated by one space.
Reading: 1300 rpm
